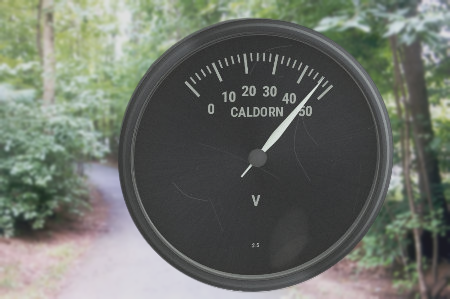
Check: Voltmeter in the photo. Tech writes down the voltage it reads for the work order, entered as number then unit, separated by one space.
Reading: 46 V
